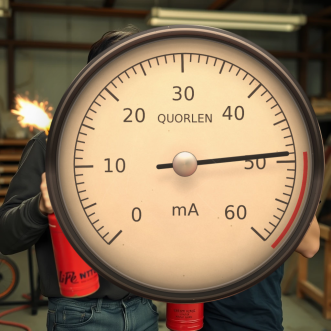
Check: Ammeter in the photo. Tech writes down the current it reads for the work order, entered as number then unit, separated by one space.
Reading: 49 mA
